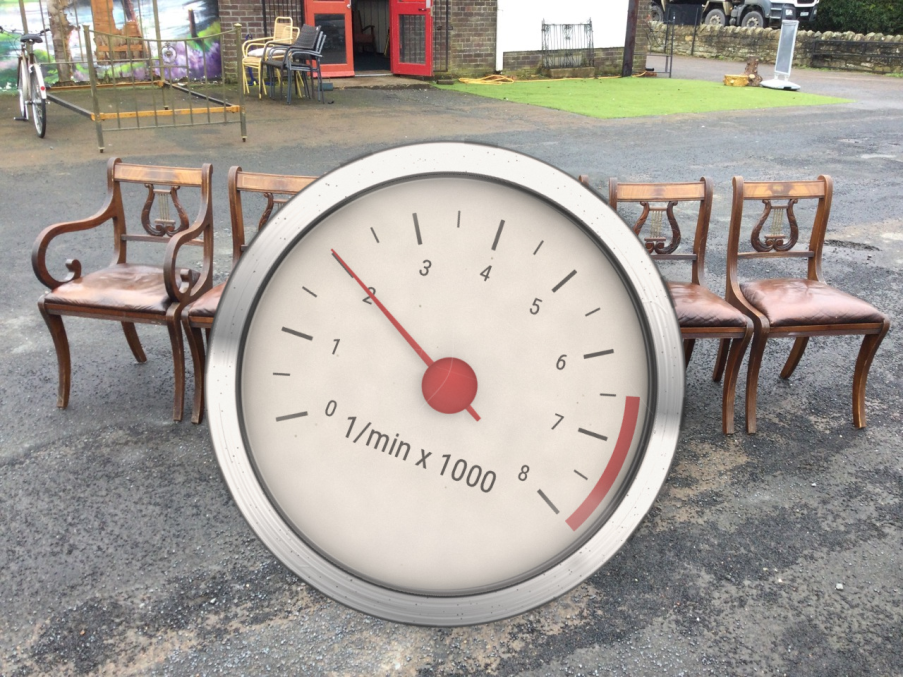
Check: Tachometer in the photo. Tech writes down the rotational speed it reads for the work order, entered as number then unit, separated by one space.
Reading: 2000 rpm
